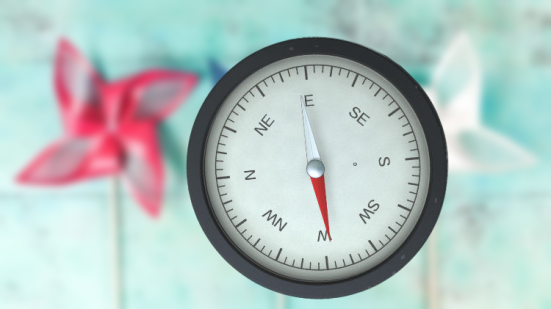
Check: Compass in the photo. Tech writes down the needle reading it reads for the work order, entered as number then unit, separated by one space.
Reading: 265 °
